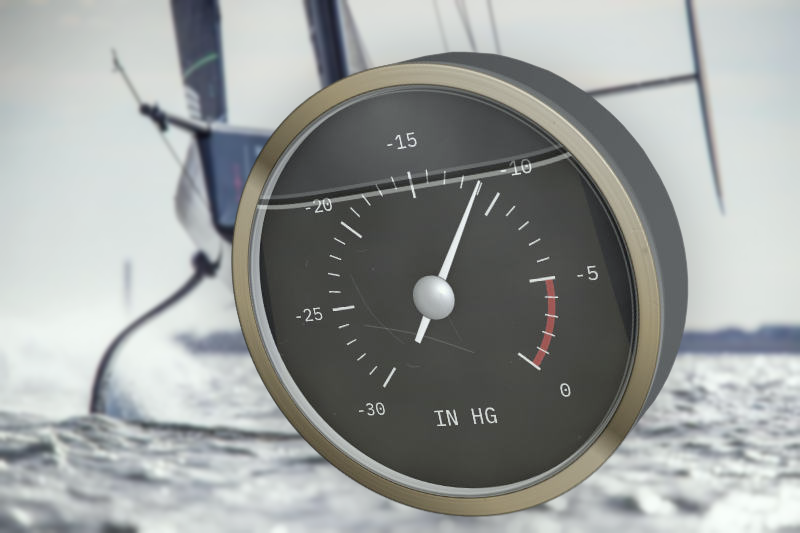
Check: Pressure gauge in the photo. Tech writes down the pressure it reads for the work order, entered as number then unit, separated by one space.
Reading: -11 inHg
